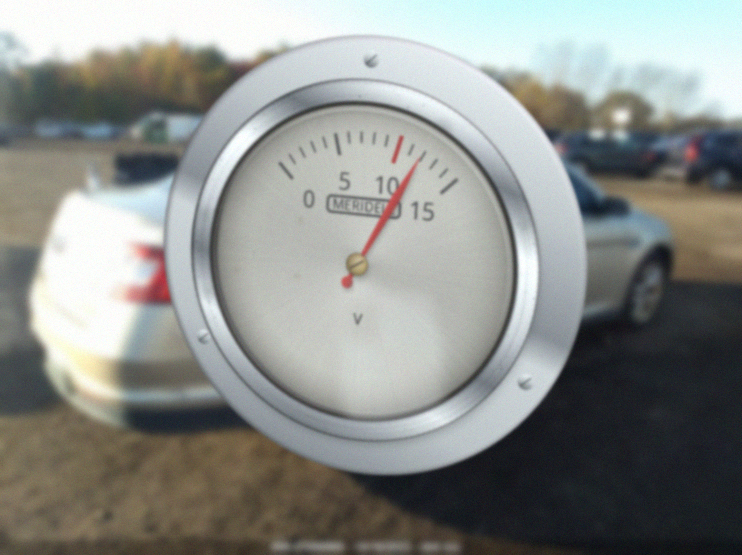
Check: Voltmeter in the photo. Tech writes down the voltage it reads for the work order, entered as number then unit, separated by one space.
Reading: 12 V
